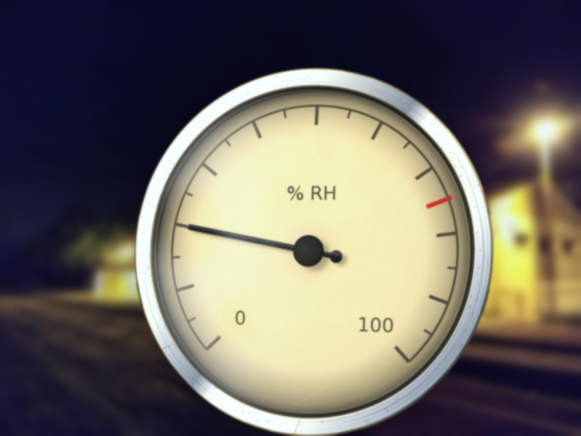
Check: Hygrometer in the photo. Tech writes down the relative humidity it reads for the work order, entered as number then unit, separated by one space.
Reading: 20 %
